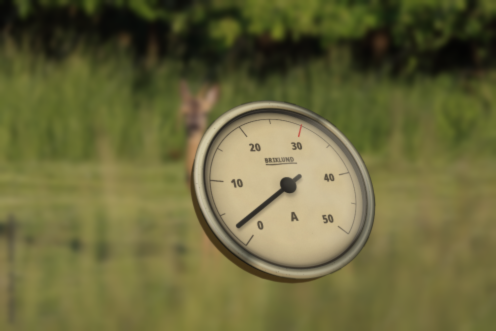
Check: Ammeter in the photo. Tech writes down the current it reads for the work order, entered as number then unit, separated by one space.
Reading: 2.5 A
